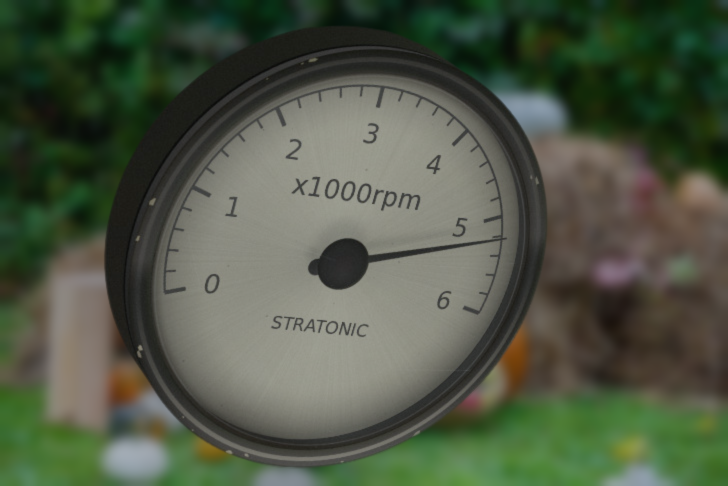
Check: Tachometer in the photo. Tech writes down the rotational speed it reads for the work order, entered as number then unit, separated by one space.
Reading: 5200 rpm
